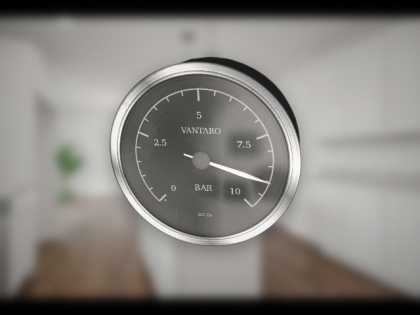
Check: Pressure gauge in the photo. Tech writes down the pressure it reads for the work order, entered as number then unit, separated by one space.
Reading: 9 bar
